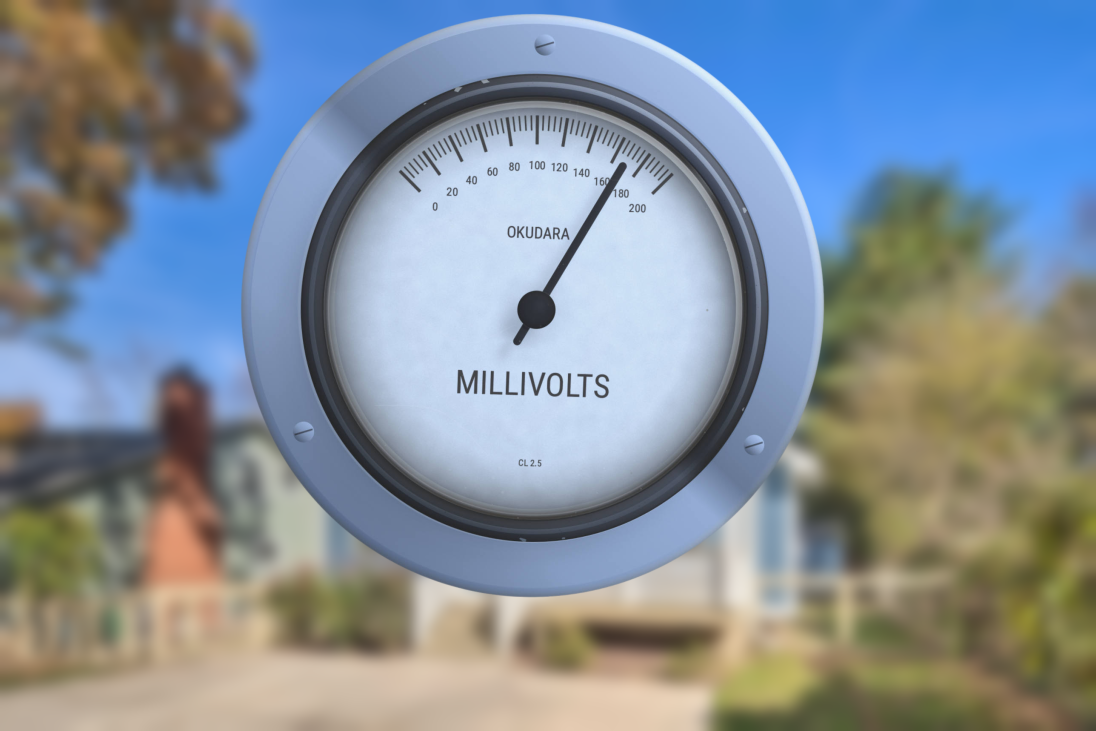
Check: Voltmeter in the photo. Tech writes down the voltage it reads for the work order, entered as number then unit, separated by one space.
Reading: 168 mV
